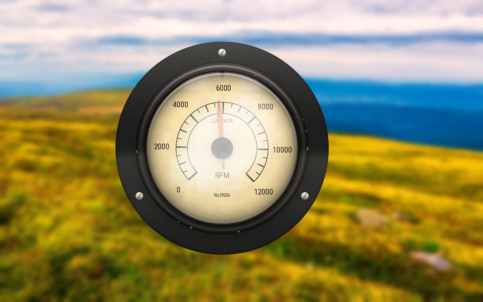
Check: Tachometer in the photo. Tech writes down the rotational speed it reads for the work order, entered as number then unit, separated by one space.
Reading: 5750 rpm
